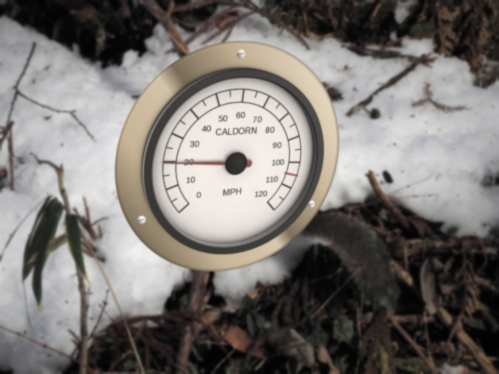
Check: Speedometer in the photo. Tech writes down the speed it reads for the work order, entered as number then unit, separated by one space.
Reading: 20 mph
